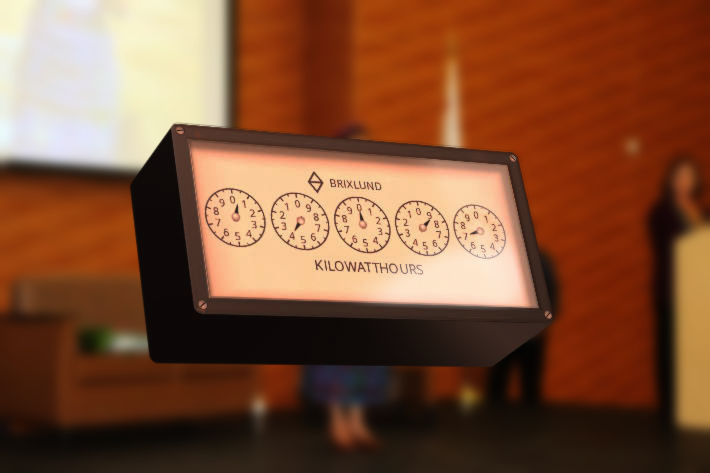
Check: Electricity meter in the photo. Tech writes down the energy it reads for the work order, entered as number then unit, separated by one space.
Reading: 3987 kWh
